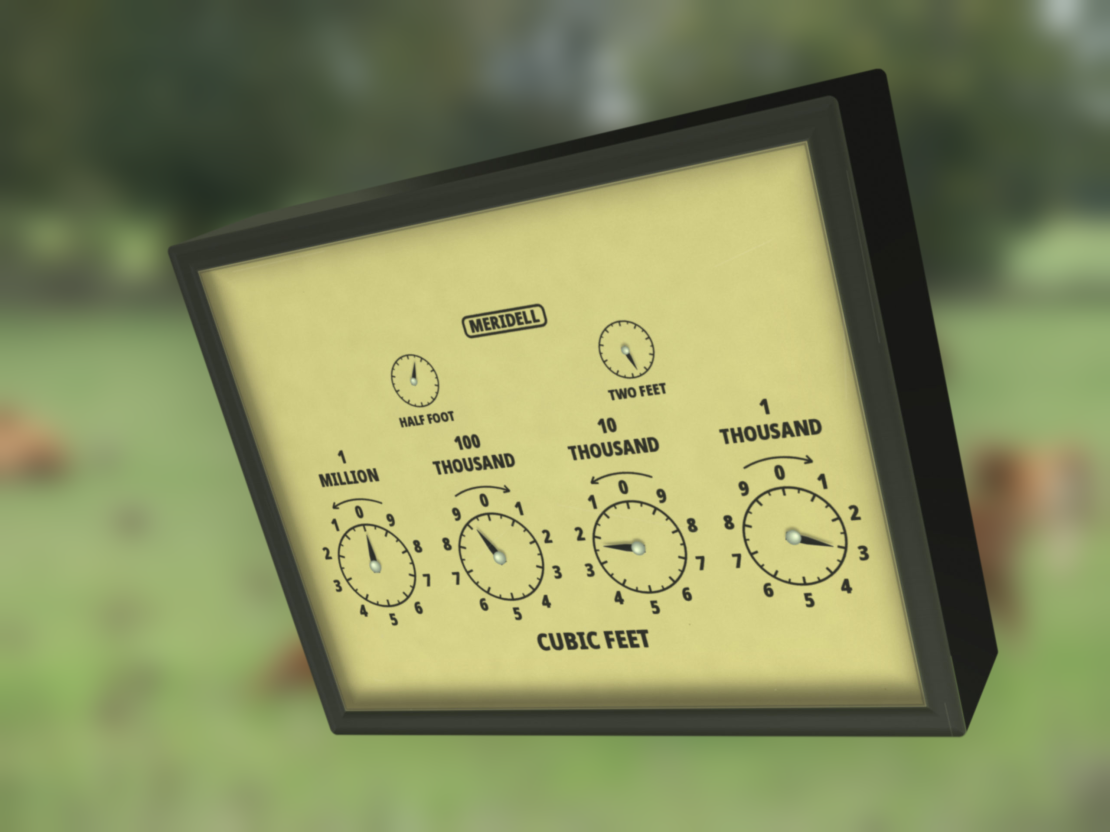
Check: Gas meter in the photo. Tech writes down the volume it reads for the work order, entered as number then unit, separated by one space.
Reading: 992300 ft³
